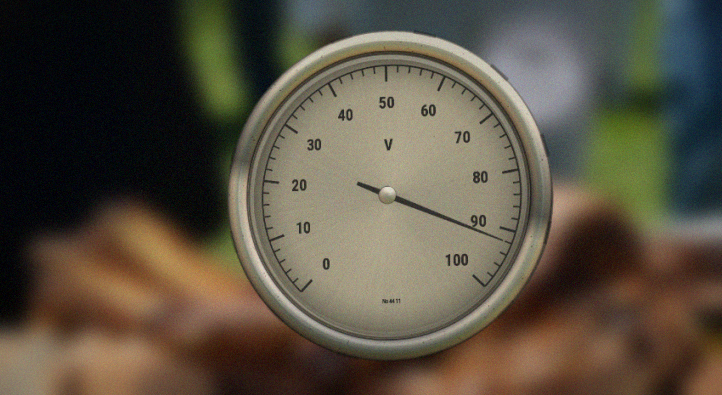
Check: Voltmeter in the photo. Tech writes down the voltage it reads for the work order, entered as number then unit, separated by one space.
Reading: 92 V
